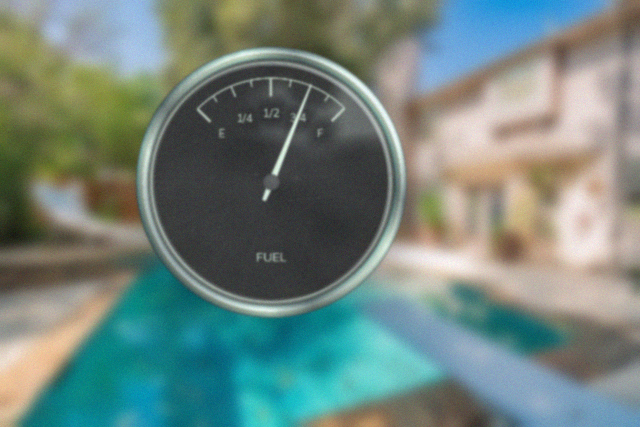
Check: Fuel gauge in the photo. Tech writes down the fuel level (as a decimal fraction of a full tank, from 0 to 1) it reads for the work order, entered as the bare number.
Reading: 0.75
